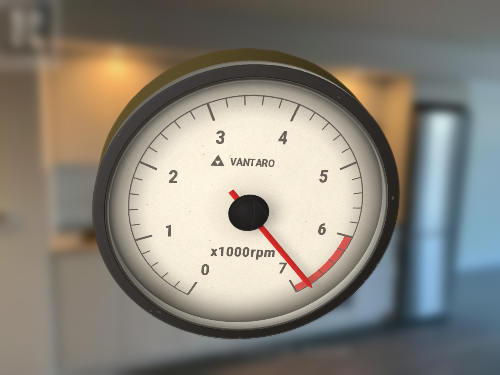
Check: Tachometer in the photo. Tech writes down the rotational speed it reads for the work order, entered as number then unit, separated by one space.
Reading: 6800 rpm
